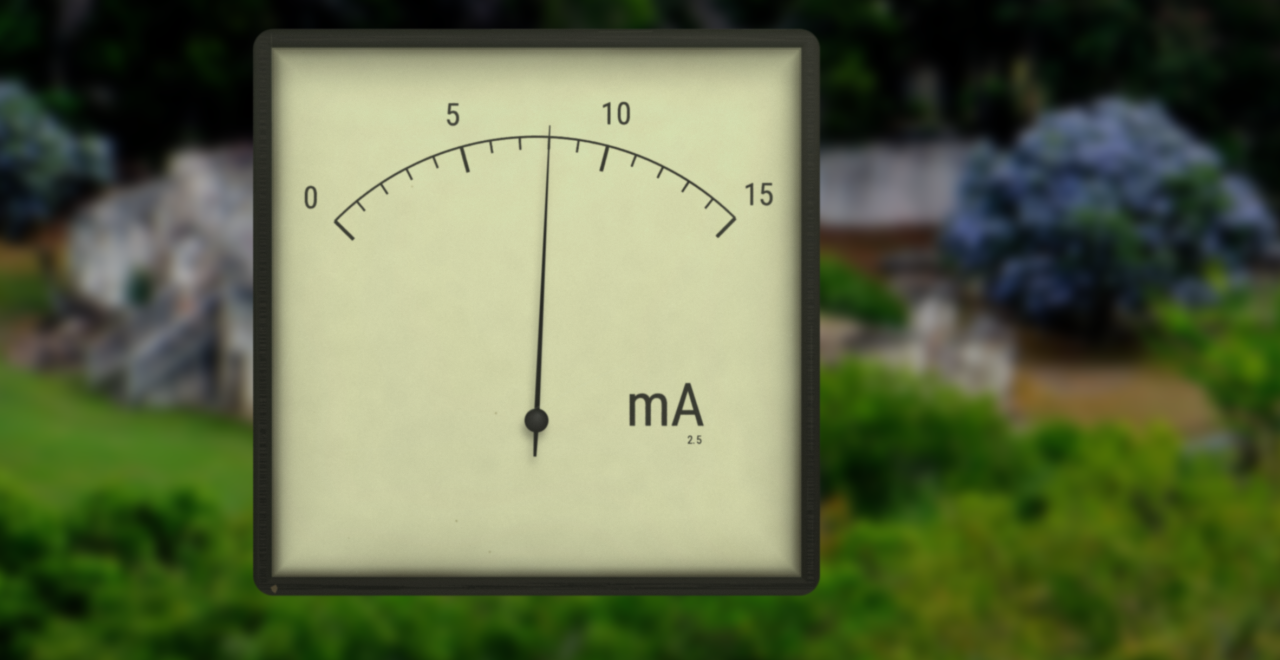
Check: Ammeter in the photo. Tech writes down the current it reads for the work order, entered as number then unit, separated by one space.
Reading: 8 mA
